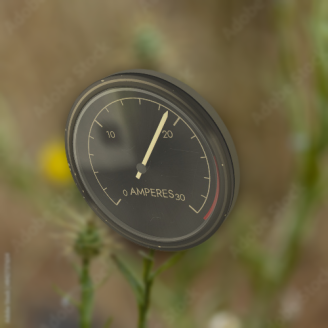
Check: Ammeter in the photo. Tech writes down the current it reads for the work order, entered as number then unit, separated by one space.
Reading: 19 A
